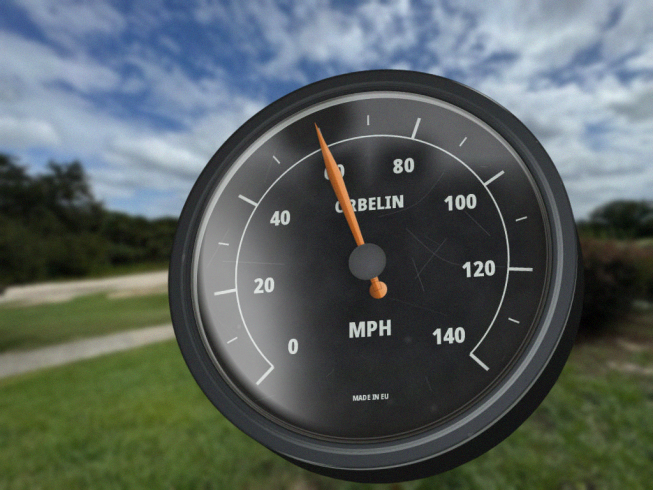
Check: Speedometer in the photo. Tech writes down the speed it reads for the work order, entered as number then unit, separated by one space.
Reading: 60 mph
